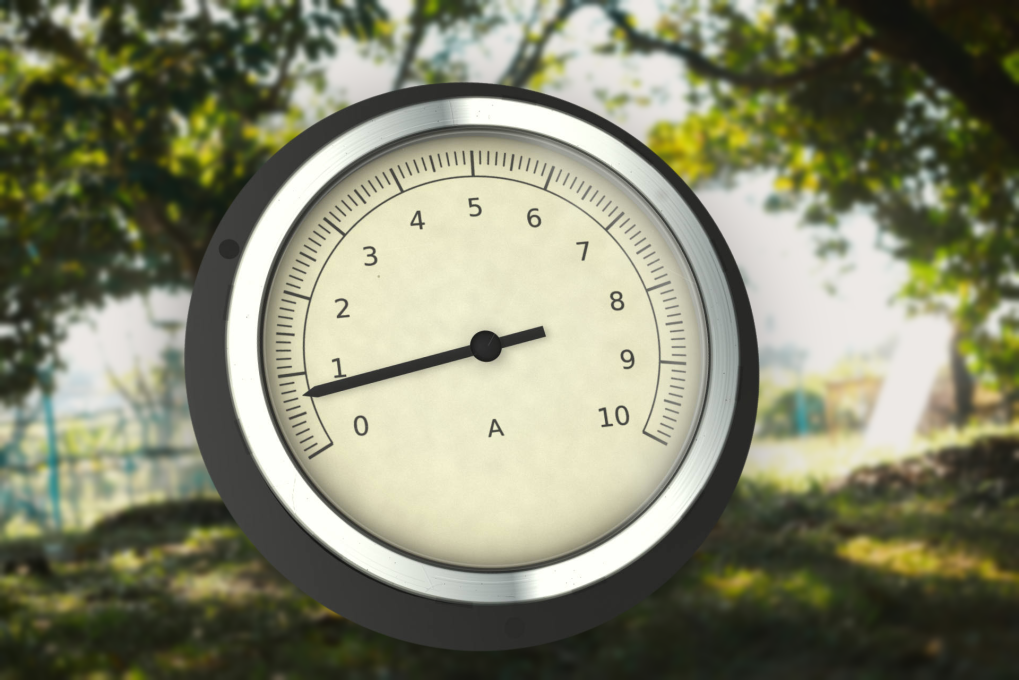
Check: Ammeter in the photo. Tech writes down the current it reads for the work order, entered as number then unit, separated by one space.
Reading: 0.7 A
